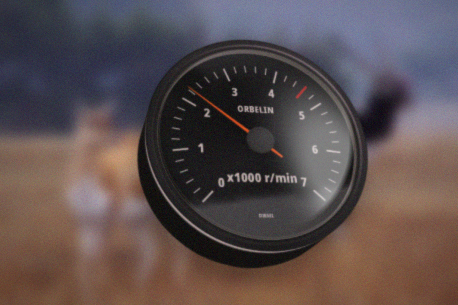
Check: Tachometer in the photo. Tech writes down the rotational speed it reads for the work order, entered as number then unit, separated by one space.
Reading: 2200 rpm
